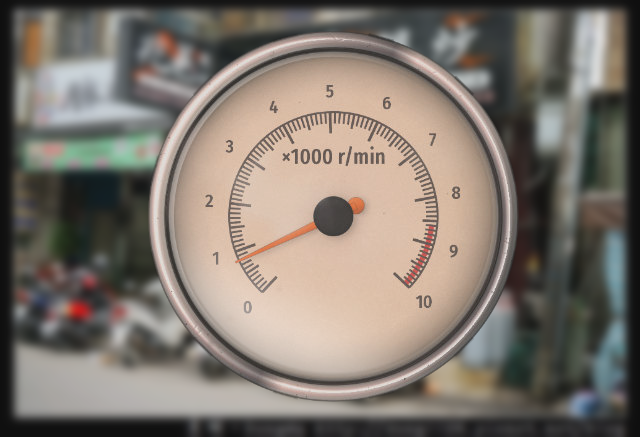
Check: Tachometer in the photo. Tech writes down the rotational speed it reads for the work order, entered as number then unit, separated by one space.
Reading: 800 rpm
